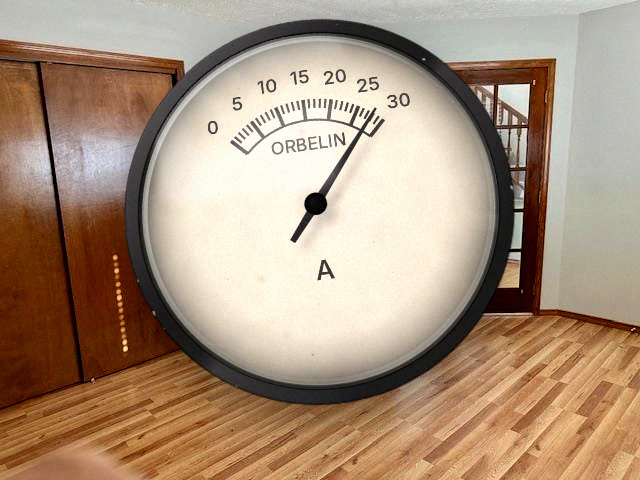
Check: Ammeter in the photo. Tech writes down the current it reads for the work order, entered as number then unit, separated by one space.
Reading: 28 A
